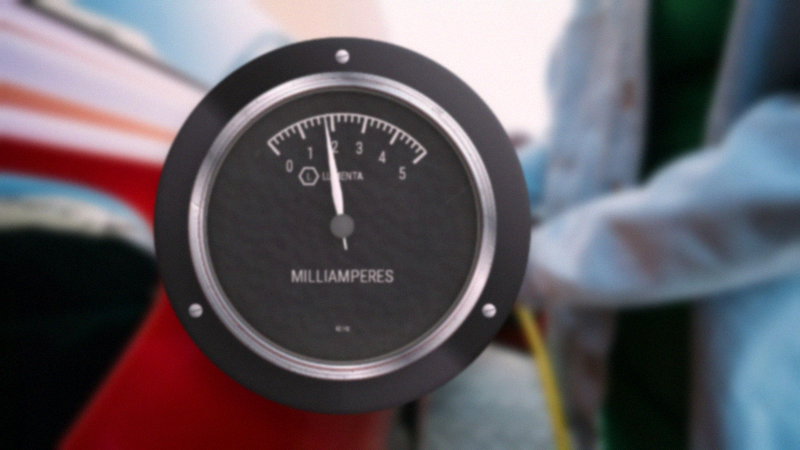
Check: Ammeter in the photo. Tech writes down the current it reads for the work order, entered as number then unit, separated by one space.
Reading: 1.8 mA
